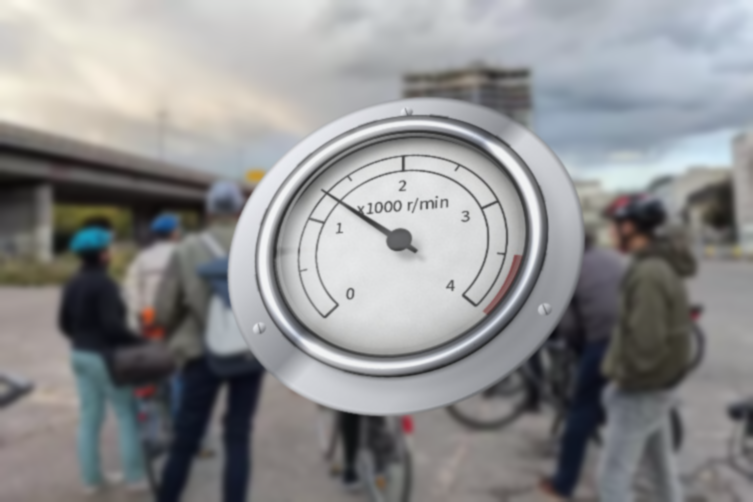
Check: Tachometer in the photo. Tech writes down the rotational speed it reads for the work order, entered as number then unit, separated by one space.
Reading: 1250 rpm
